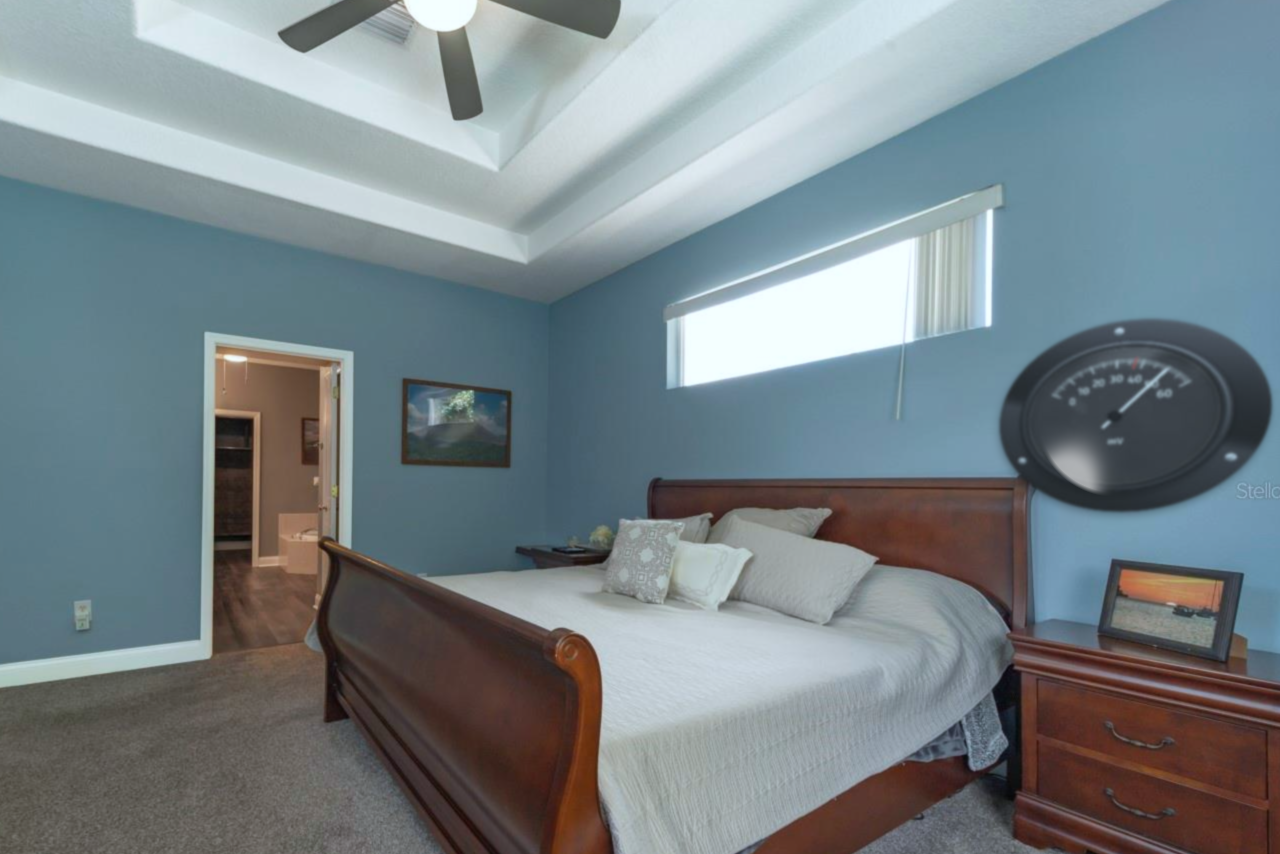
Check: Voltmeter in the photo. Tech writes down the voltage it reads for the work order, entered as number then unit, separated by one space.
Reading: 50 mV
